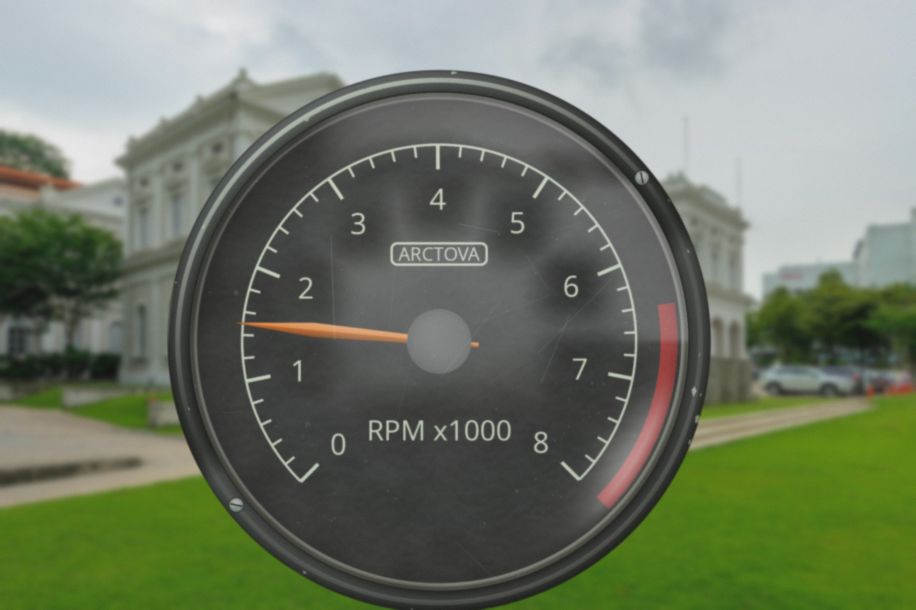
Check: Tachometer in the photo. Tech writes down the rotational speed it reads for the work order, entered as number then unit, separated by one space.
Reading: 1500 rpm
